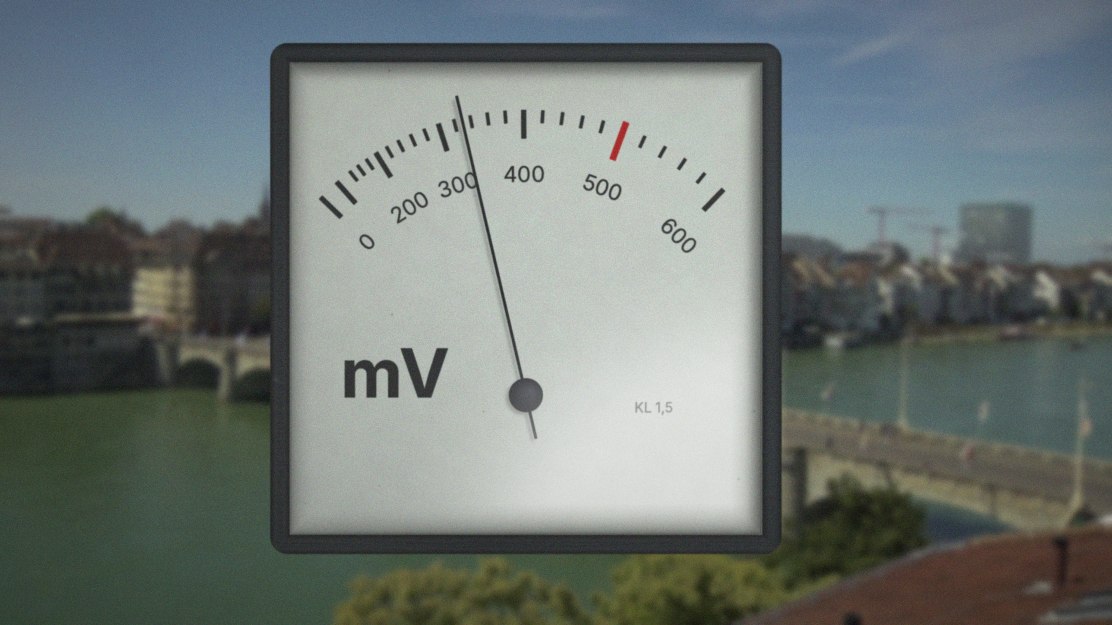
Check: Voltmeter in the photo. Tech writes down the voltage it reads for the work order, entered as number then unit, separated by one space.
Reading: 330 mV
